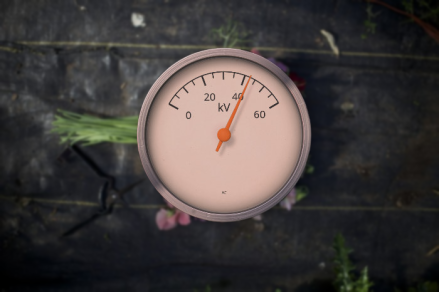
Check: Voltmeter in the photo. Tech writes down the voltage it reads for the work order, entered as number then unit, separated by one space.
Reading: 42.5 kV
